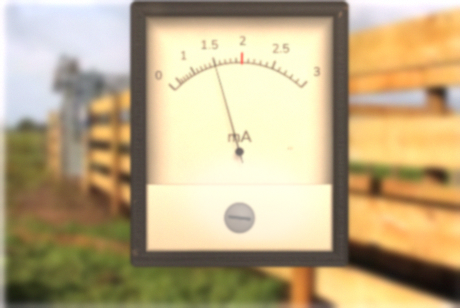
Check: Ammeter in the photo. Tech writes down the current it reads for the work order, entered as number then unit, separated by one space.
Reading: 1.5 mA
